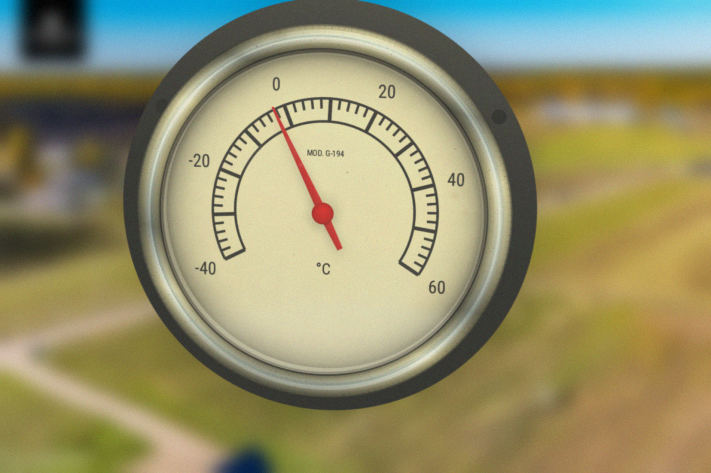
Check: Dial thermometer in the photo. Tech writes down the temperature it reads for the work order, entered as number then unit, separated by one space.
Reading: -2 °C
